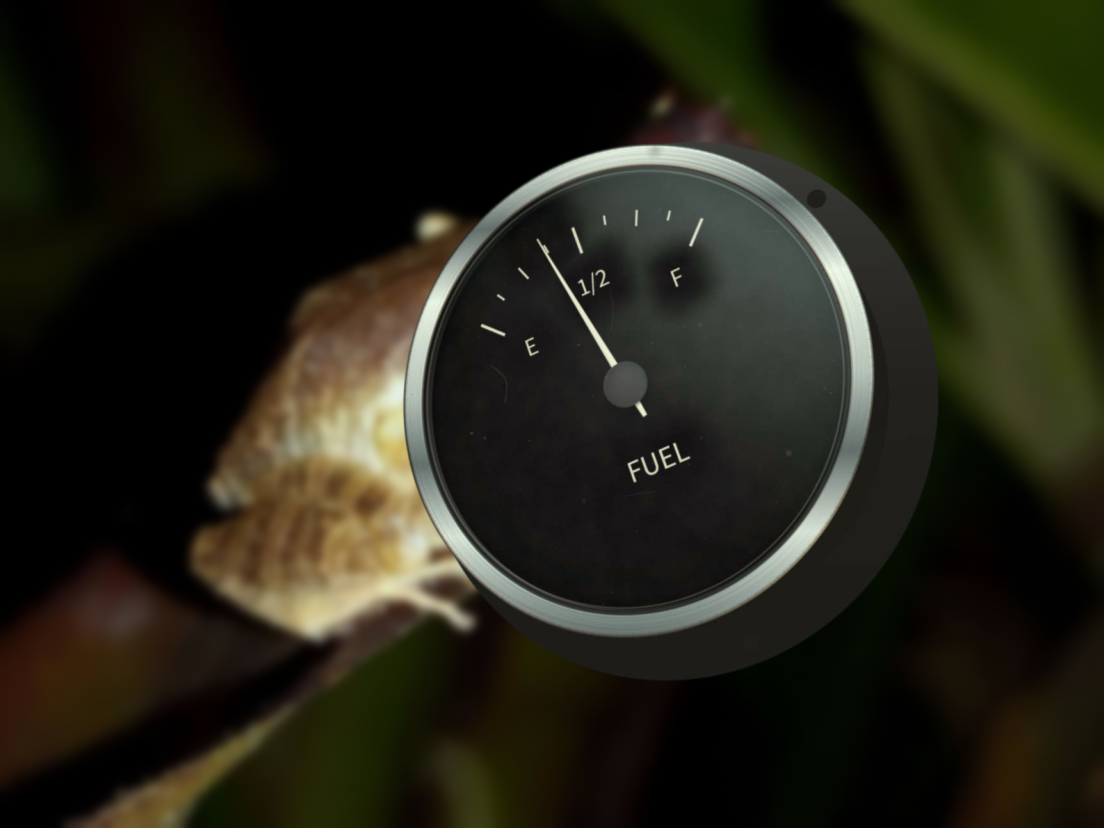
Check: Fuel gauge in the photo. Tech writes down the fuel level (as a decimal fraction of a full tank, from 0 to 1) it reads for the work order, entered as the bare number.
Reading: 0.375
